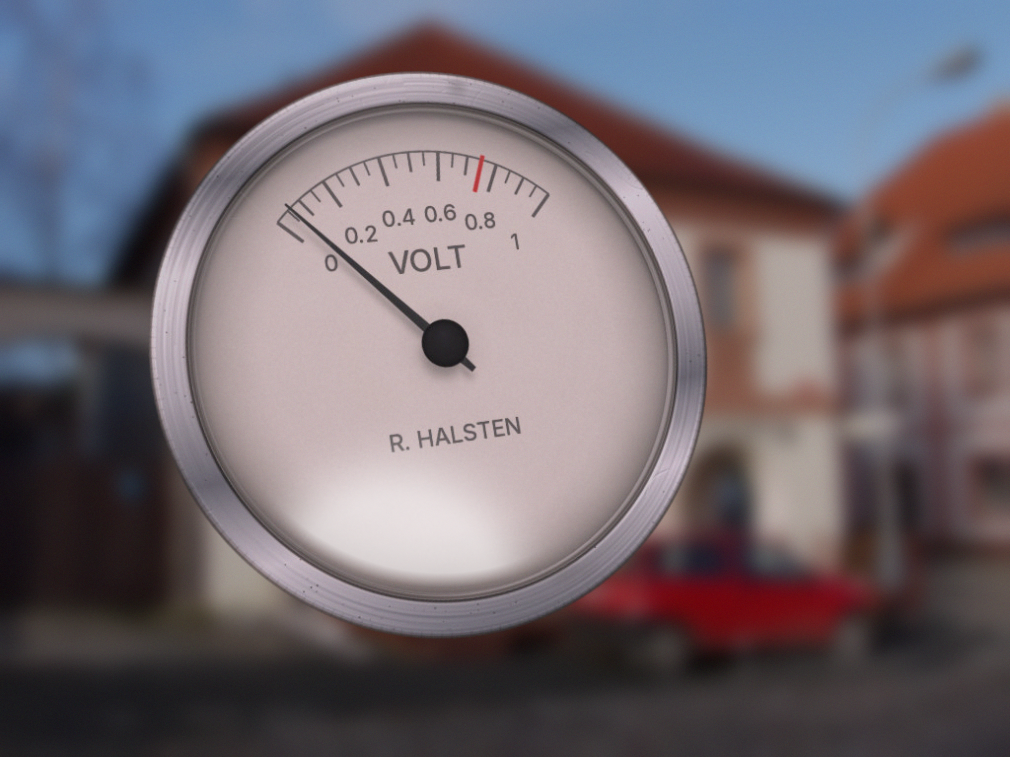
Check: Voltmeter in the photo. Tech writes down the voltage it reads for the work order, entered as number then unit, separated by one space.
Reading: 0.05 V
